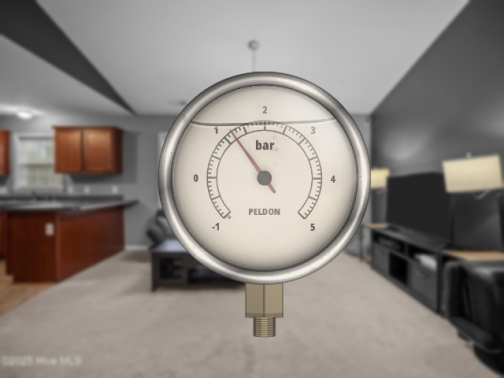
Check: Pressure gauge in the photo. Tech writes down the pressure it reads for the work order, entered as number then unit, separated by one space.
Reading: 1.2 bar
